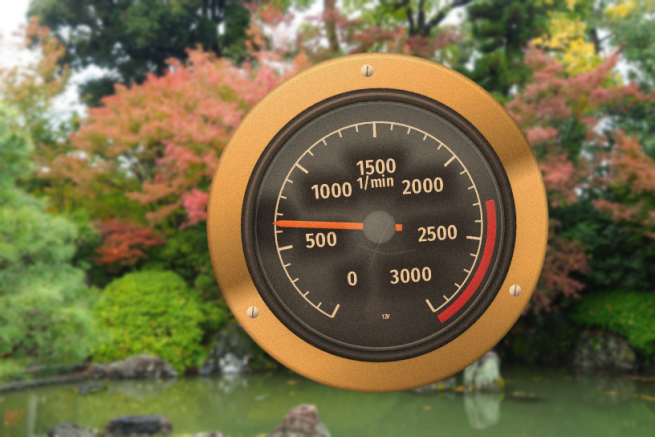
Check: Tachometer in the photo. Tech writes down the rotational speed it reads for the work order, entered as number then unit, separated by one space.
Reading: 650 rpm
